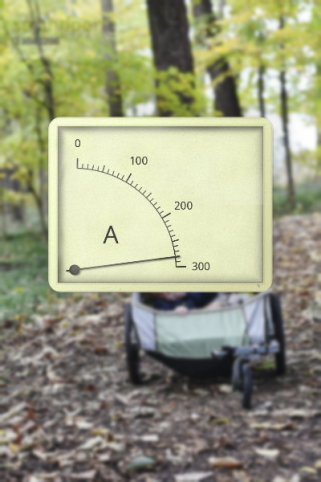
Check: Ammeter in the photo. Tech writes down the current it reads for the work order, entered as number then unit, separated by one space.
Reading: 280 A
